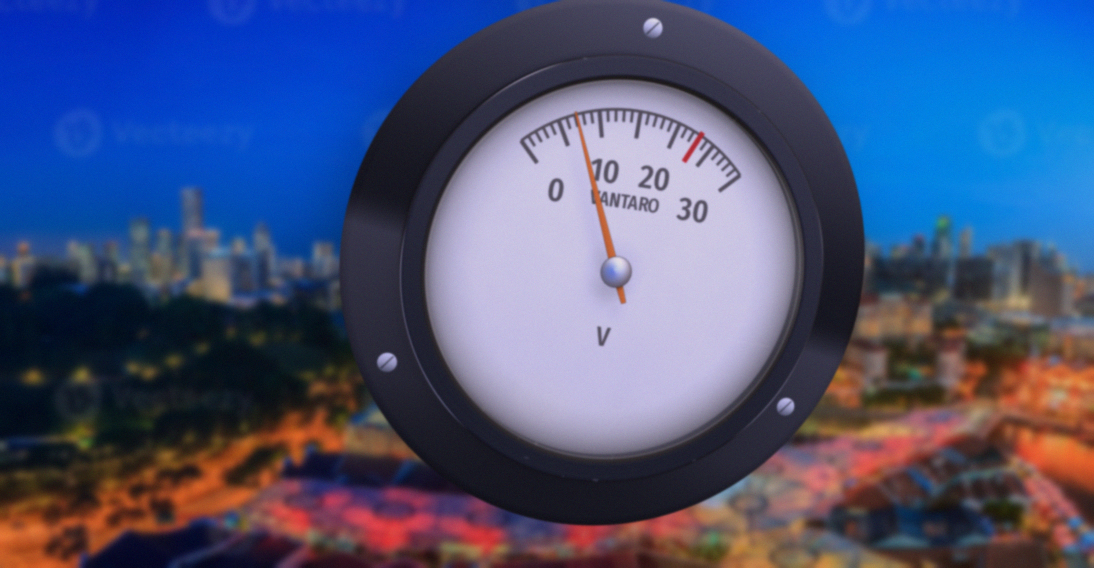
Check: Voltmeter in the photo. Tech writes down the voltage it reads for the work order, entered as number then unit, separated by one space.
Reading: 7 V
